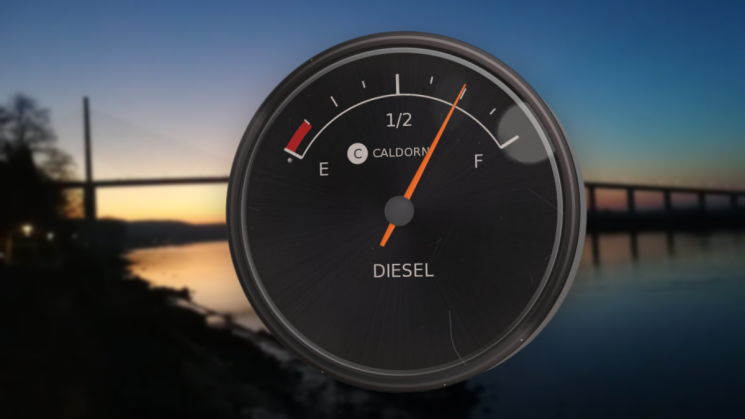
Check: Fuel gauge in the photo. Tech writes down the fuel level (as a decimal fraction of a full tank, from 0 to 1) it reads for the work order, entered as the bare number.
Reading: 0.75
